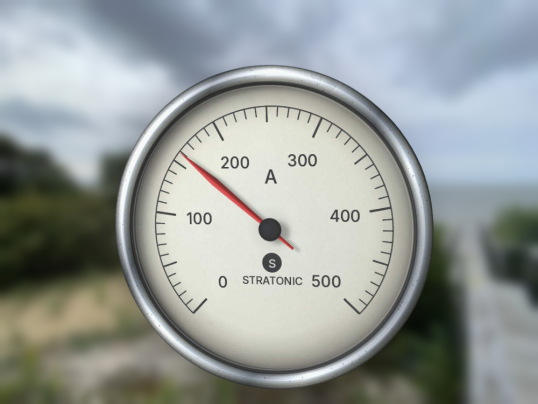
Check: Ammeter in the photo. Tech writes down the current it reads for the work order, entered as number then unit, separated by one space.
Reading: 160 A
